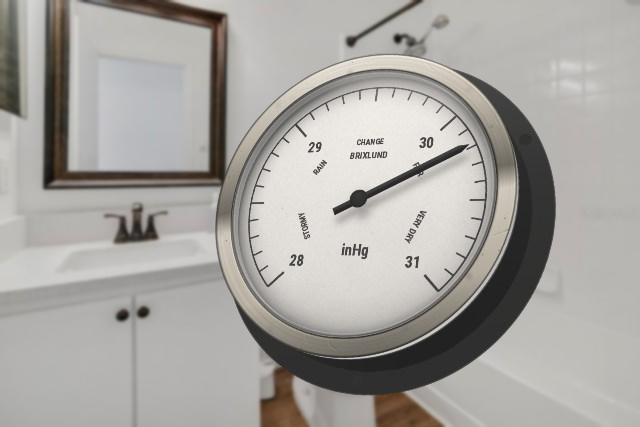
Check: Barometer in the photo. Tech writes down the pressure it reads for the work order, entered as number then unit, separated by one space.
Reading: 30.2 inHg
